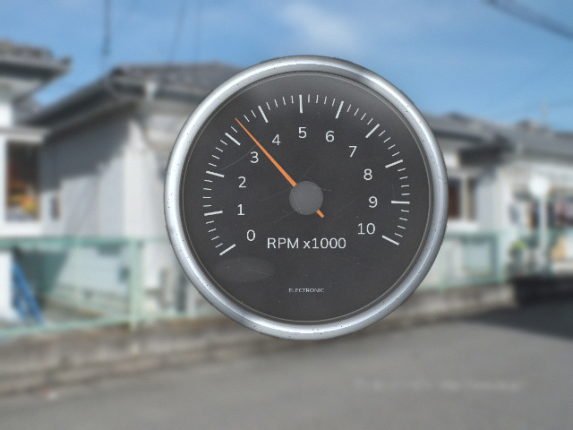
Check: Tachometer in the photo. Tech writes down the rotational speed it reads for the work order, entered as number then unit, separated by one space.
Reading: 3400 rpm
